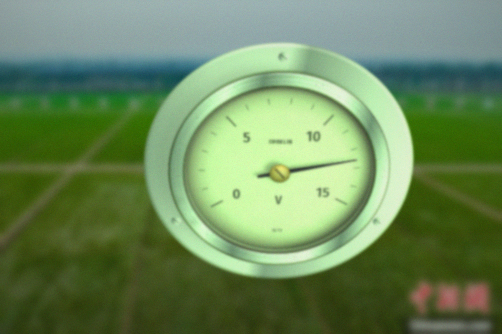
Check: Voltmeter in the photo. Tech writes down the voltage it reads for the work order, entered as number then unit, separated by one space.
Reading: 12.5 V
